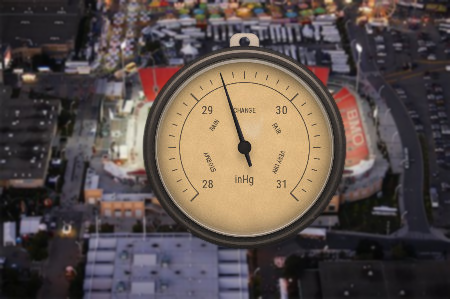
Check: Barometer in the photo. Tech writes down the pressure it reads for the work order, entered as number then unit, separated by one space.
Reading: 29.3 inHg
